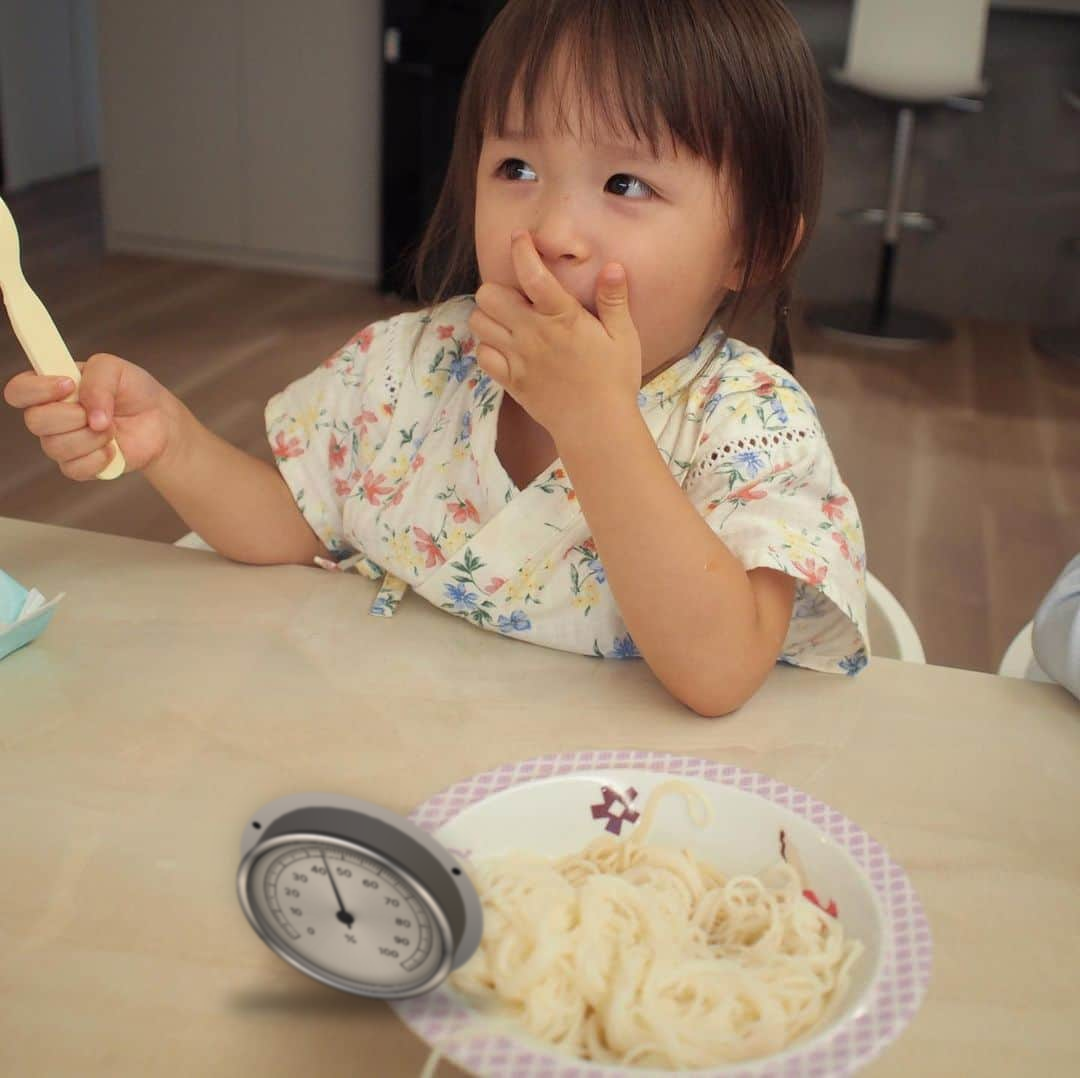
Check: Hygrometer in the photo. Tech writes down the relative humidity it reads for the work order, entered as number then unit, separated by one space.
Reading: 45 %
